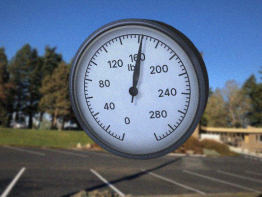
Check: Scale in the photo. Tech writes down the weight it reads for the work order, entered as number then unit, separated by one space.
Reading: 164 lb
